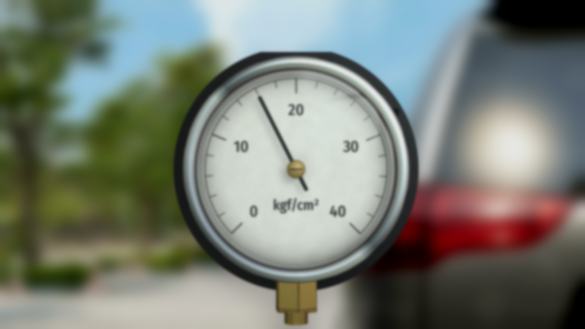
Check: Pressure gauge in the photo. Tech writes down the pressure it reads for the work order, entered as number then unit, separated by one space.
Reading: 16 kg/cm²
